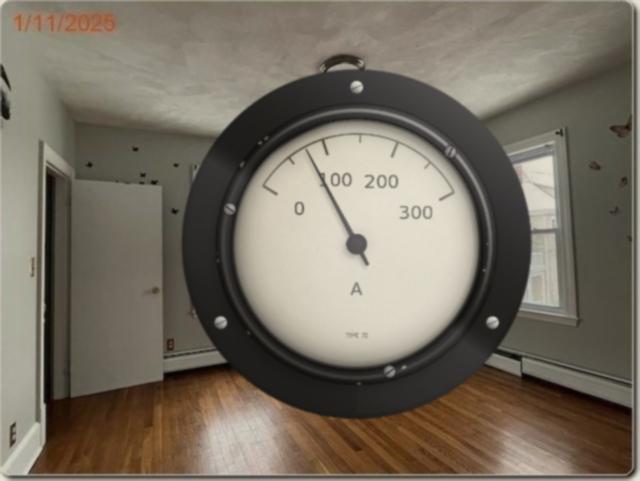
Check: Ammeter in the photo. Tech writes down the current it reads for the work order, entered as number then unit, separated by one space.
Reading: 75 A
